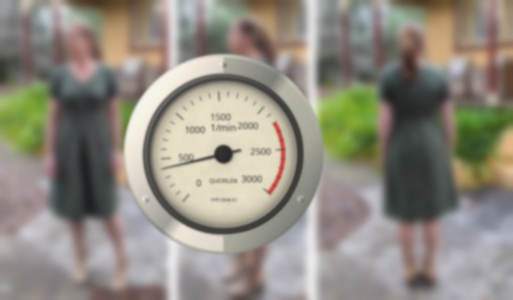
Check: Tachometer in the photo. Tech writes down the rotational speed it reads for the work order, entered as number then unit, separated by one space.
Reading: 400 rpm
